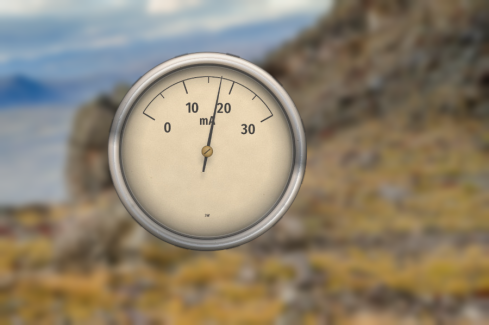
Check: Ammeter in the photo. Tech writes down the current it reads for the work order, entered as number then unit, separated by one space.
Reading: 17.5 mA
